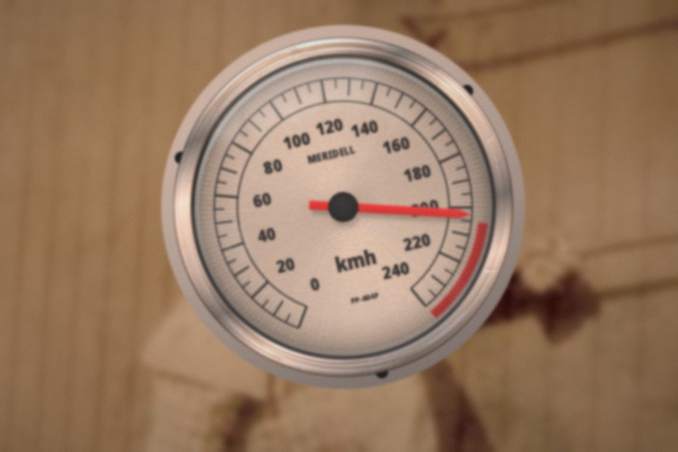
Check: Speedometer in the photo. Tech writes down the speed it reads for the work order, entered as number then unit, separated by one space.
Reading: 202.5 km/h
